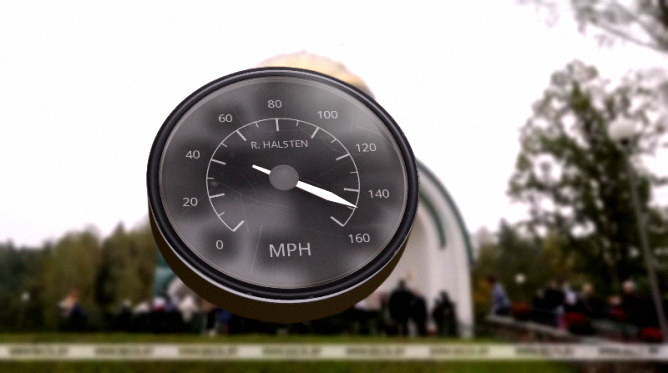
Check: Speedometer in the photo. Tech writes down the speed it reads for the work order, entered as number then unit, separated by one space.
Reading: 150 mph
